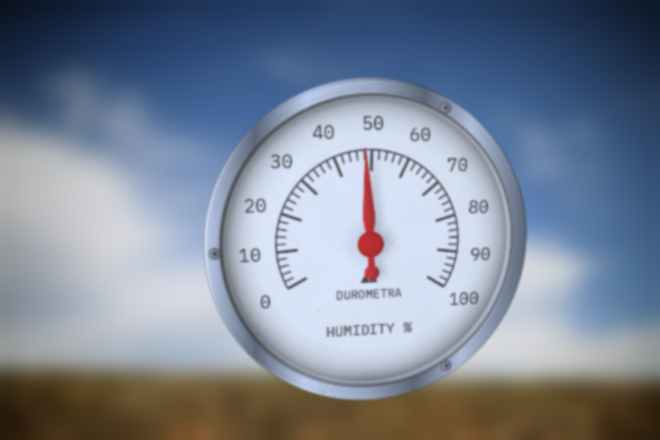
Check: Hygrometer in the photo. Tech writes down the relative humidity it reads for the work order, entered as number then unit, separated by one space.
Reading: 48 %
